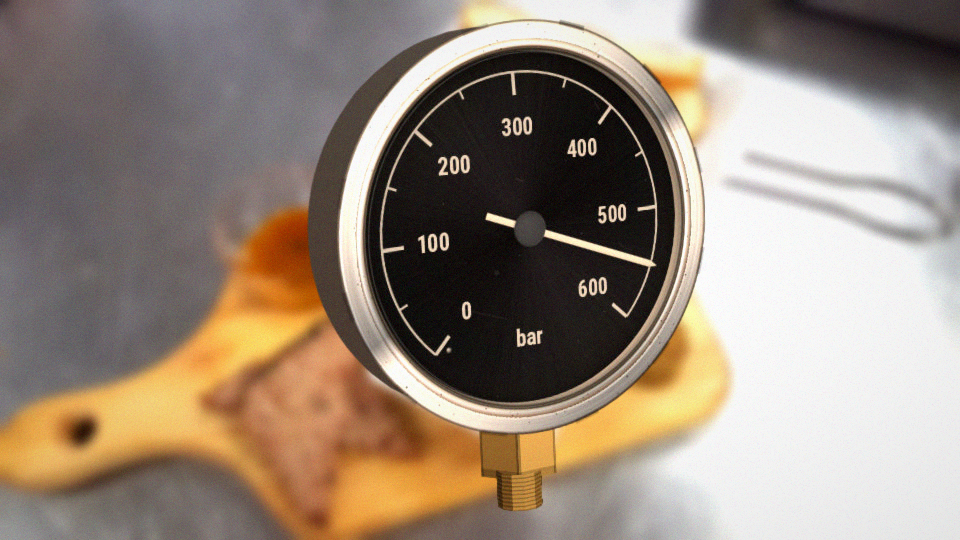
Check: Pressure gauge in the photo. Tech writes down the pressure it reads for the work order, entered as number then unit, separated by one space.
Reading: 550 bar
